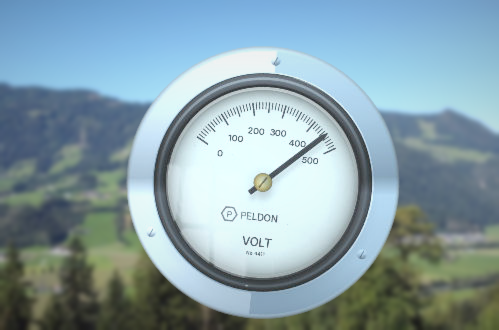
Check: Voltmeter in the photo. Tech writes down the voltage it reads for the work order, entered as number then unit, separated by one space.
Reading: 450 V
